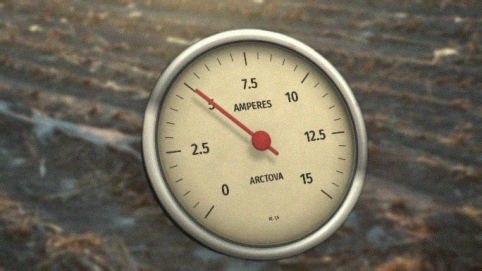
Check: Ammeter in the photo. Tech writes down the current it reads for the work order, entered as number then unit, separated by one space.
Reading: 5 A
